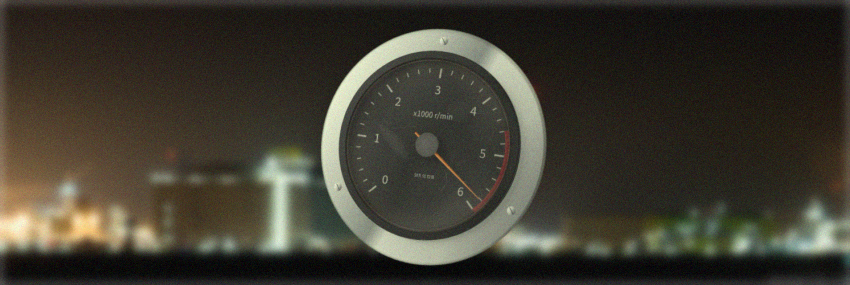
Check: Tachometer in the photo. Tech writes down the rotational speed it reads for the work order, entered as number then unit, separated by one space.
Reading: 5800 rpm
